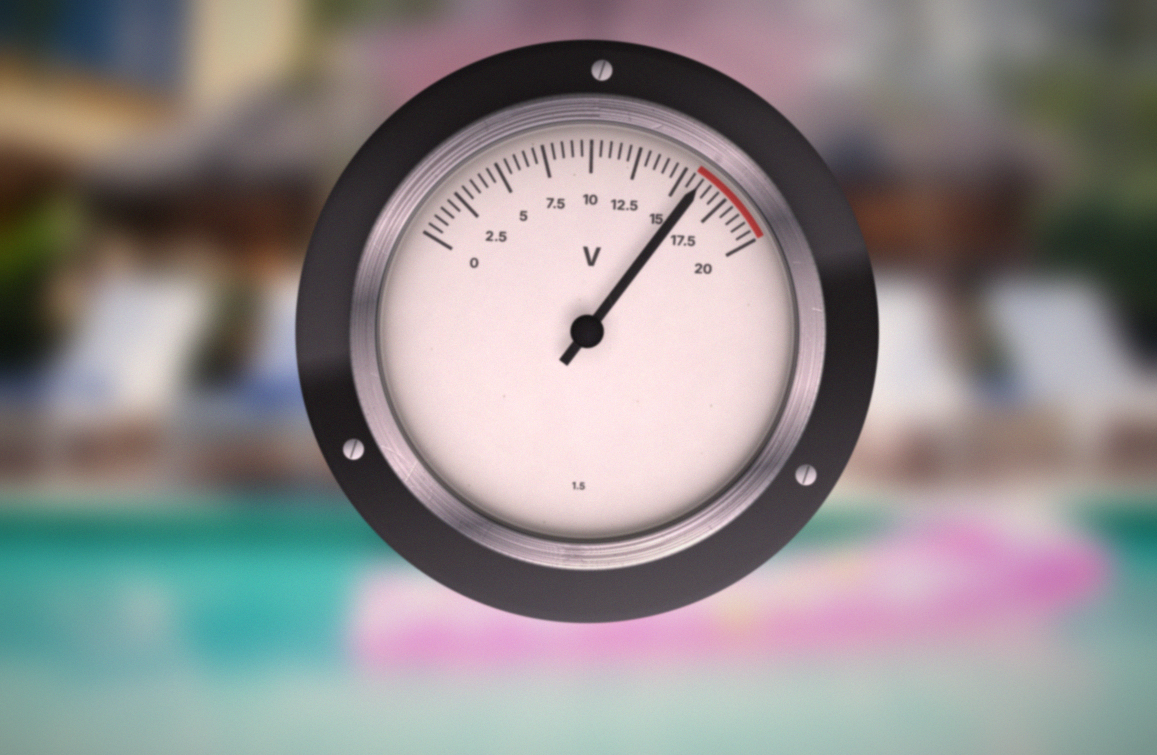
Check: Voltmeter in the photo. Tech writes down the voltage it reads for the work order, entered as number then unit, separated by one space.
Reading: 16 V
